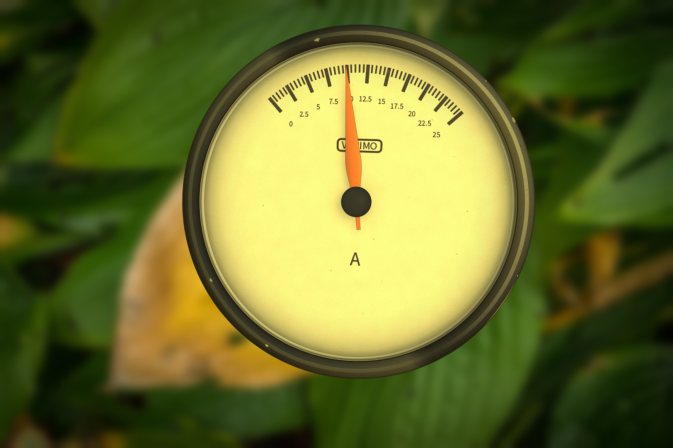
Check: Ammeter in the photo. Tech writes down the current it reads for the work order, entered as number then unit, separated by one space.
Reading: 10 A
